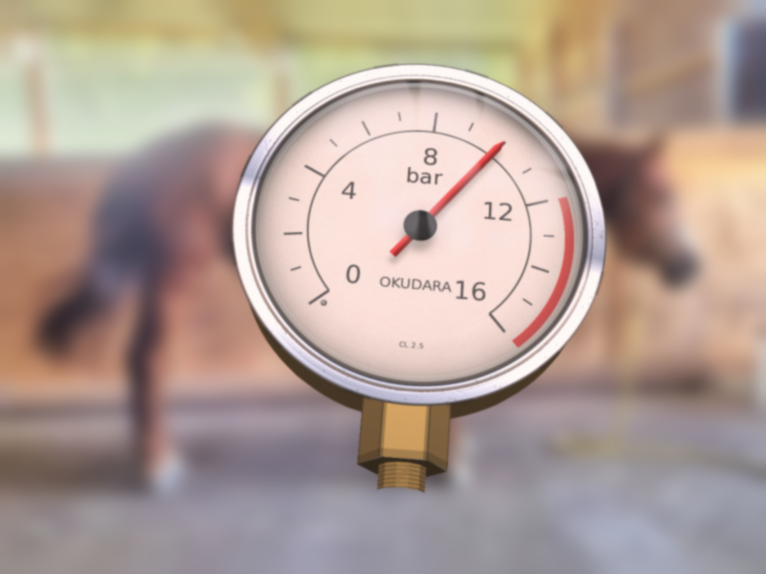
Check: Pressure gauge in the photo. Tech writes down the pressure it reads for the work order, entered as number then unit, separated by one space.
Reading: 10 bar
